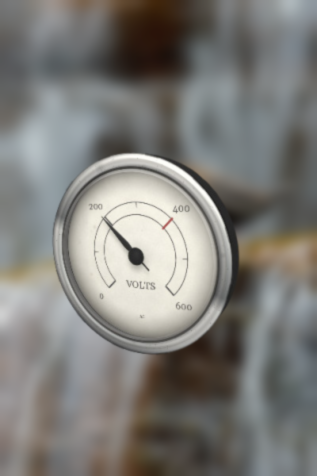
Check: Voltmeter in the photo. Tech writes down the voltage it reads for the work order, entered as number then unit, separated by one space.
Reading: 200 V
